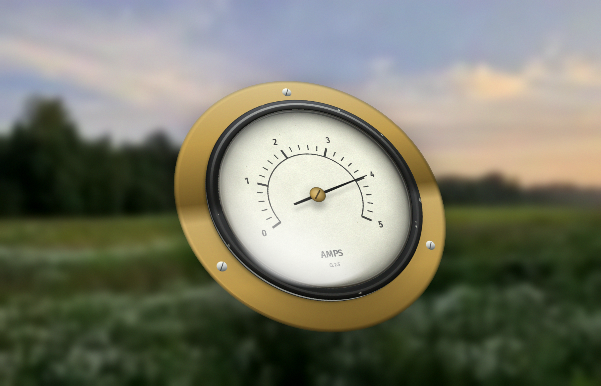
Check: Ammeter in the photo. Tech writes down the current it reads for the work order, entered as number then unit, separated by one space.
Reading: 4 A
